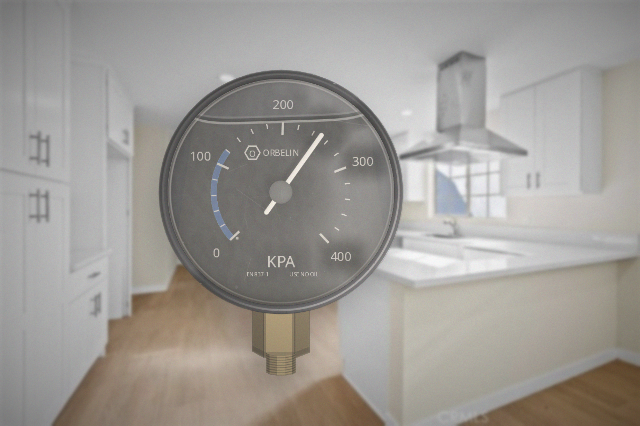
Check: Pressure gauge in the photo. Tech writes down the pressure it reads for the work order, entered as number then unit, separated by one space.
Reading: 250 kPa
